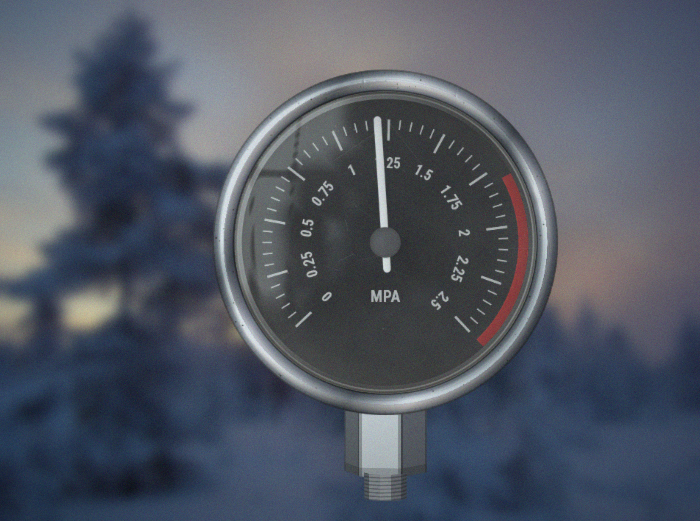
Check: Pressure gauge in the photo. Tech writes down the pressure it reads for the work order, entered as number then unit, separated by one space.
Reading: 1.2 MPa
